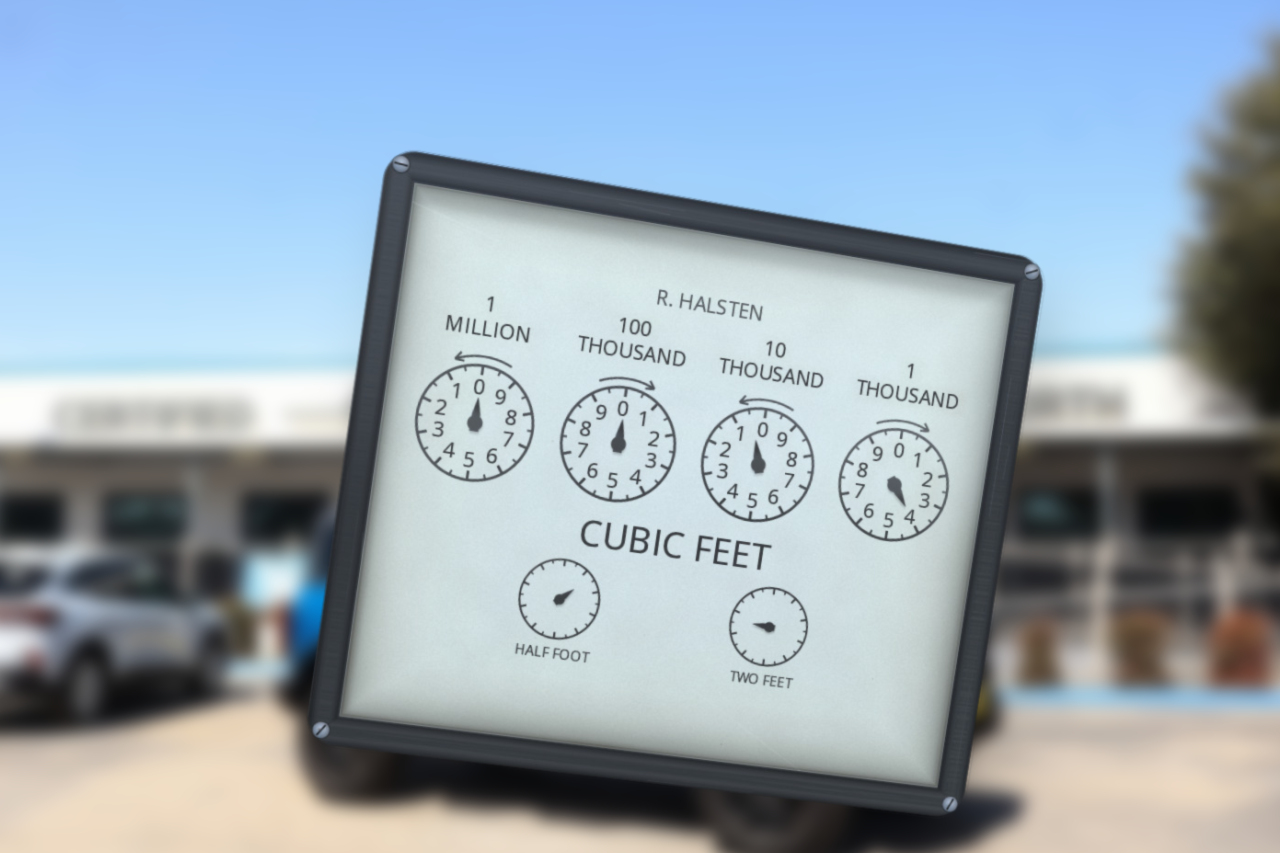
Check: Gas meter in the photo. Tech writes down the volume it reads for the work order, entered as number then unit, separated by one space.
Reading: 400 ft³
